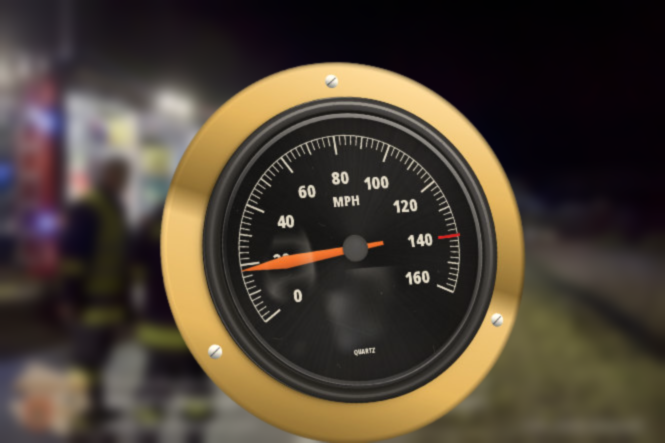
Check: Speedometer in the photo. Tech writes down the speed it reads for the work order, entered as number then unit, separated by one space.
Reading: 18 mph
